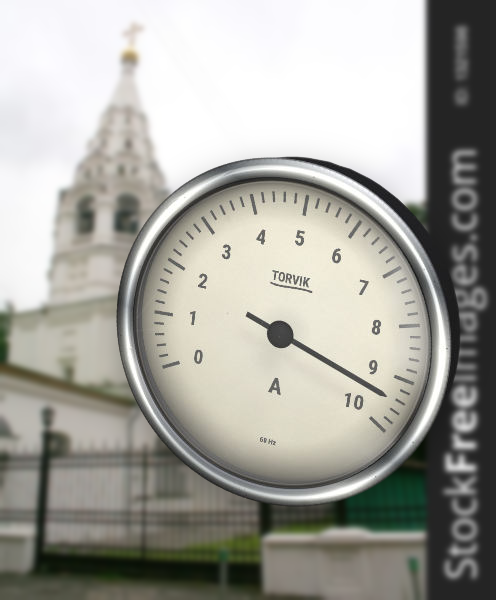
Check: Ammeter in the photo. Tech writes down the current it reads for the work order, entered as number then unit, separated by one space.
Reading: 9.4 A
